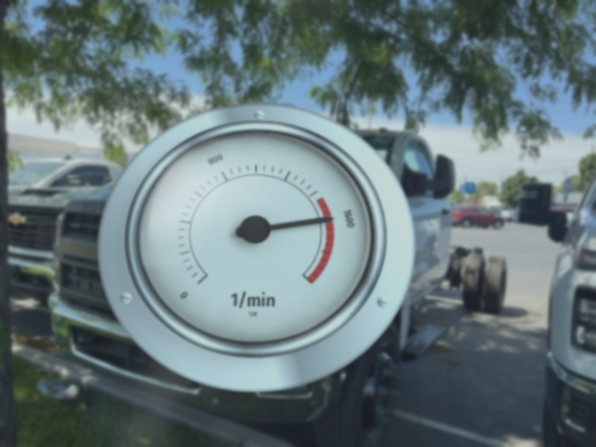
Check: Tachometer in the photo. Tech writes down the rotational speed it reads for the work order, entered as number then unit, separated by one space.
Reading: 1600 rpm
